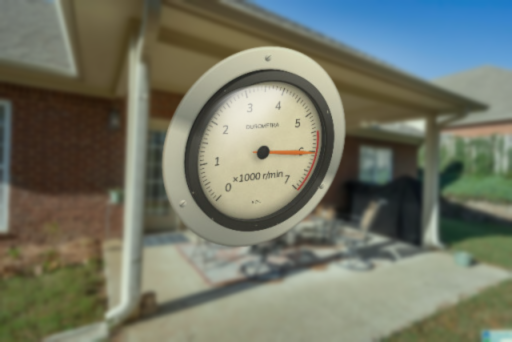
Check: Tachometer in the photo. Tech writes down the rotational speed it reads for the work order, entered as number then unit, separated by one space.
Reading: 6000 rpm
